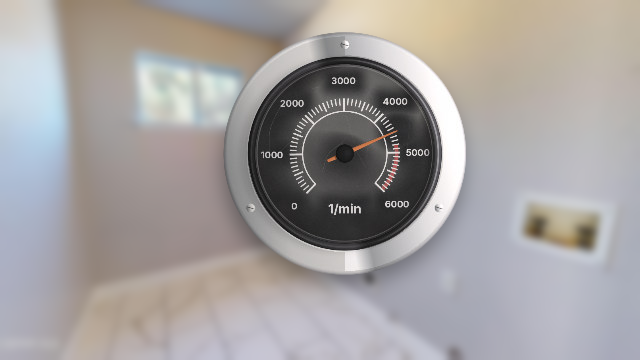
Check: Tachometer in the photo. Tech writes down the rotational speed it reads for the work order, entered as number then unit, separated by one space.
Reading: 4500 rpm
